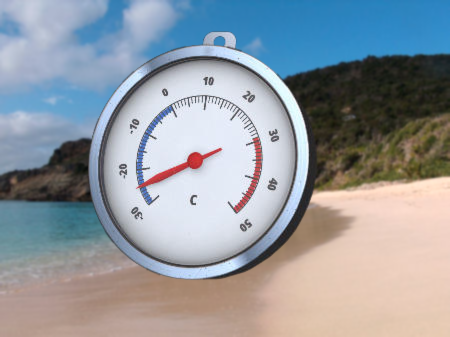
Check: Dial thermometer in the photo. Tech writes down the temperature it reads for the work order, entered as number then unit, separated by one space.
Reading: -25 °C
